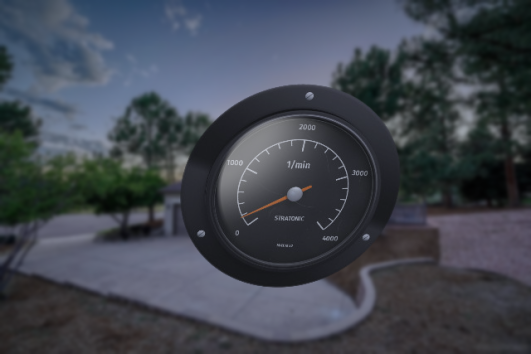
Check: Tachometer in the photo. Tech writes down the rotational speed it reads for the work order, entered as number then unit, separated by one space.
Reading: 200 rpm
